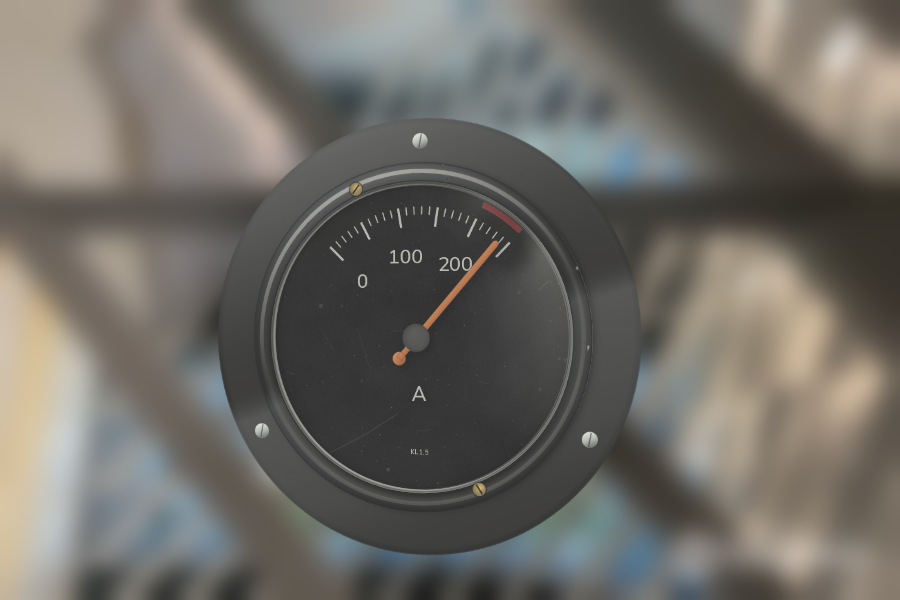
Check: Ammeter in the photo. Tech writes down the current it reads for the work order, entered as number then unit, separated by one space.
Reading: 240 A
